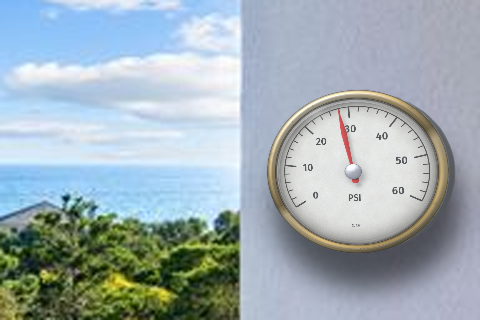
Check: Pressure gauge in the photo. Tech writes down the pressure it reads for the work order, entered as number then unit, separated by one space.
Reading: 28 psi
